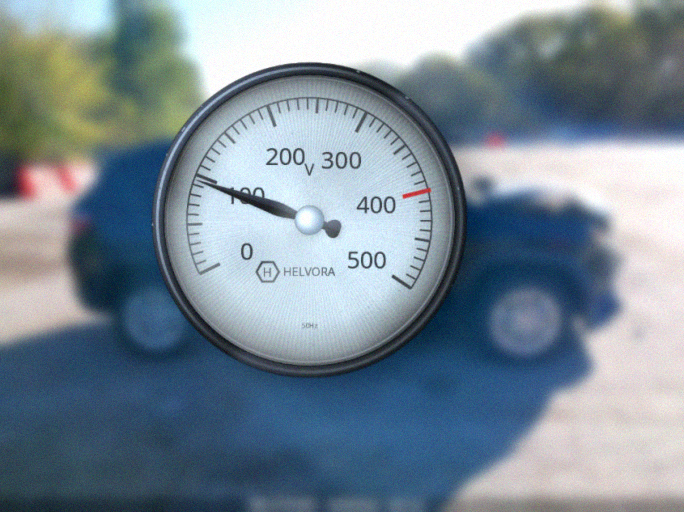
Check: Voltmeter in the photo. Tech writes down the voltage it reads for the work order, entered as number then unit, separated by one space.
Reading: 95 V
